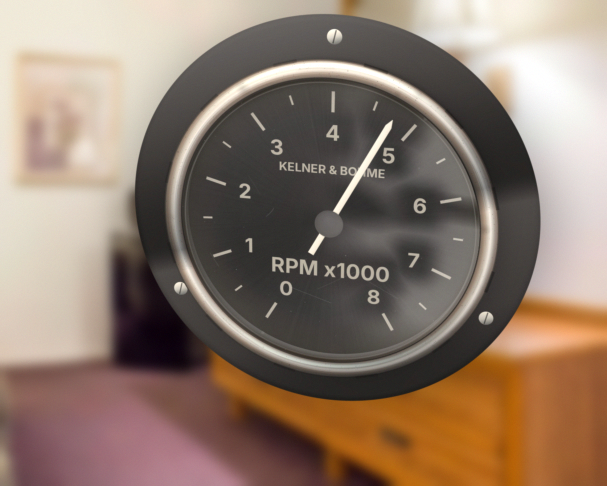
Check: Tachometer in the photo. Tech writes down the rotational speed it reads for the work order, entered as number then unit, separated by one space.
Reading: 4750 rpm
